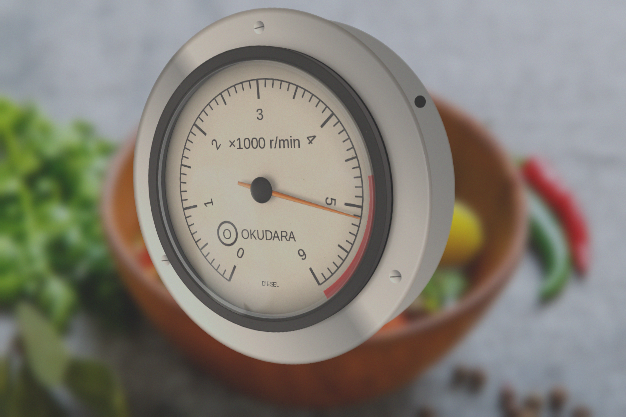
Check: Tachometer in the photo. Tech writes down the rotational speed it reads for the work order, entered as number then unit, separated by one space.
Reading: 5100 rpm
